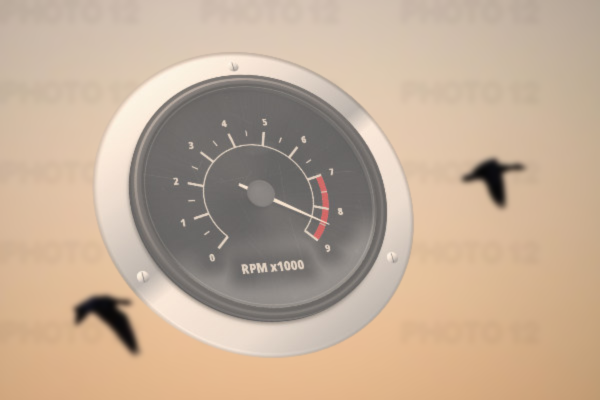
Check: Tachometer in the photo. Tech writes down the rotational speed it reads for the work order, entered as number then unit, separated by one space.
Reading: 8500 rpm
